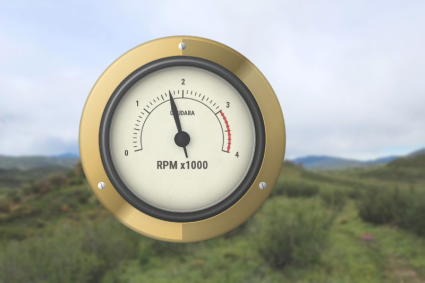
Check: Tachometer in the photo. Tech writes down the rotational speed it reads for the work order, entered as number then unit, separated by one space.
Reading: 1700 rpm
